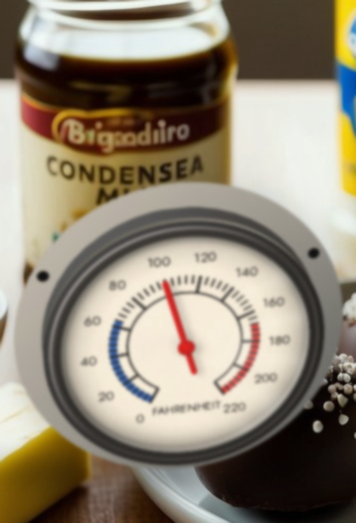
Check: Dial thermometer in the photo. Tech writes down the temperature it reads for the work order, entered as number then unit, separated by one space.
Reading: 100 °F
